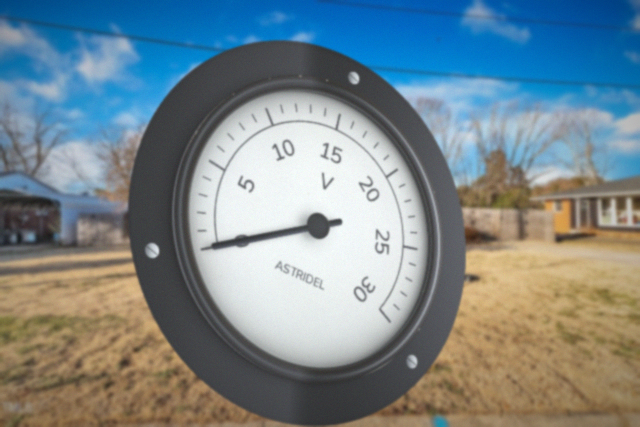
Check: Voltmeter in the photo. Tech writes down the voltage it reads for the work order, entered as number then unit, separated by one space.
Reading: 0 V
